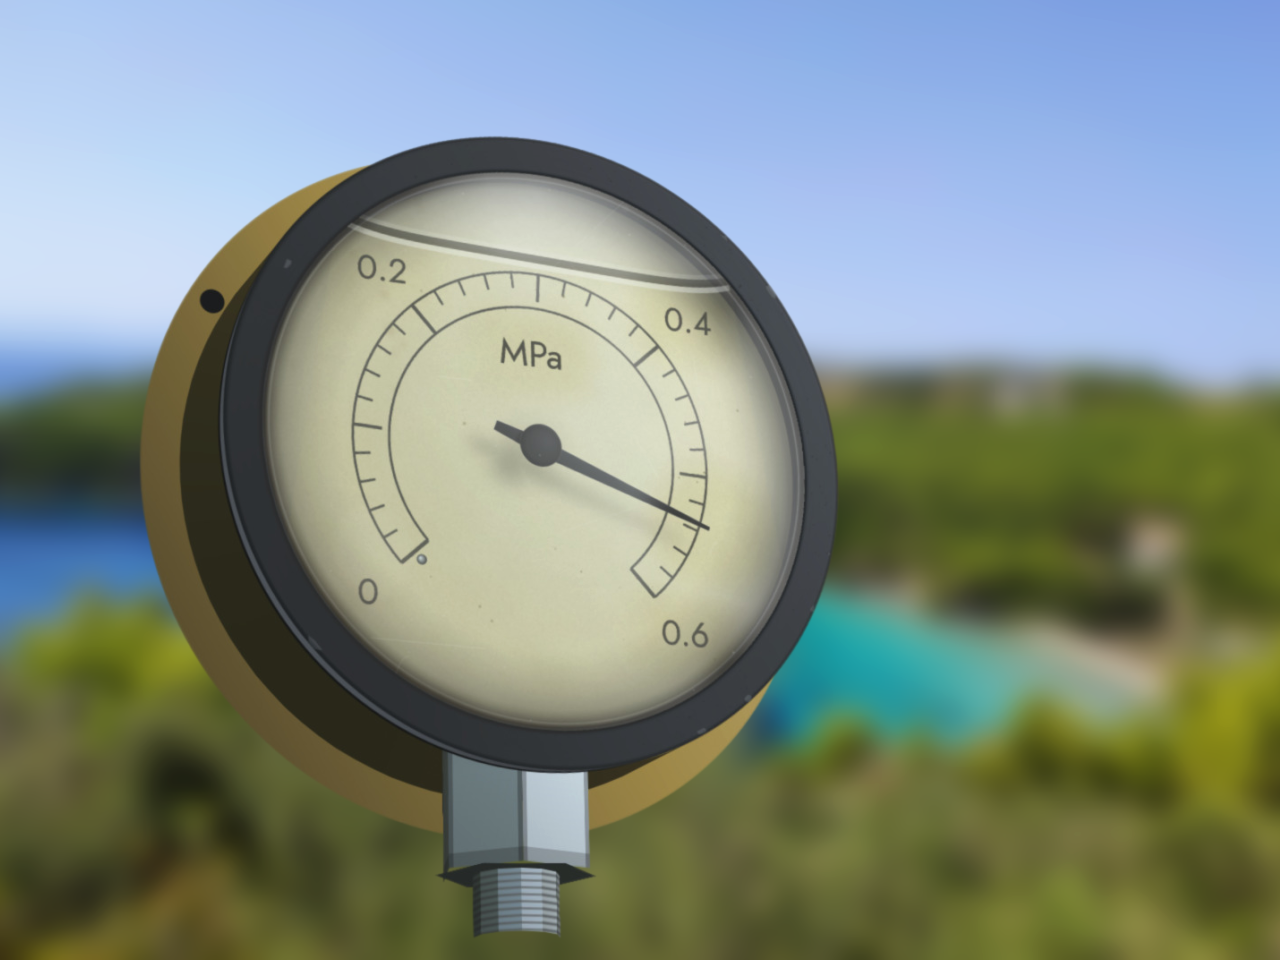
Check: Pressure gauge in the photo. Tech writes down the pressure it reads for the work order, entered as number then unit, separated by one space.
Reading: 0.54 MPa
